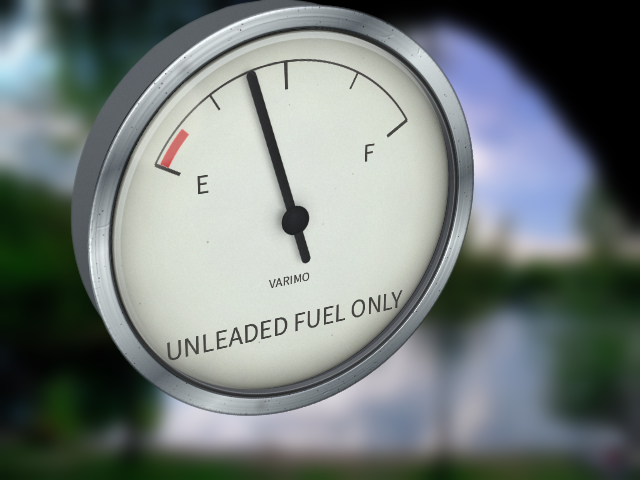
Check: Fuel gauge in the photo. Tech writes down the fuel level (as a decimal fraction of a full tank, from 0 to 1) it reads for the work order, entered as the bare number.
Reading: 0.375
